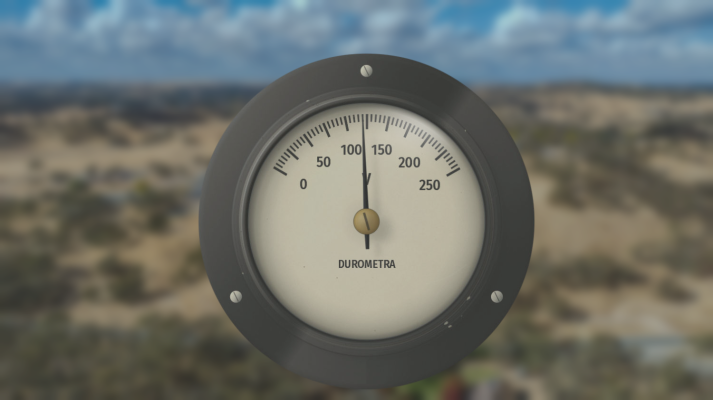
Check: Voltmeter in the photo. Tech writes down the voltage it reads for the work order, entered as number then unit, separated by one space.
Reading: 120 V
